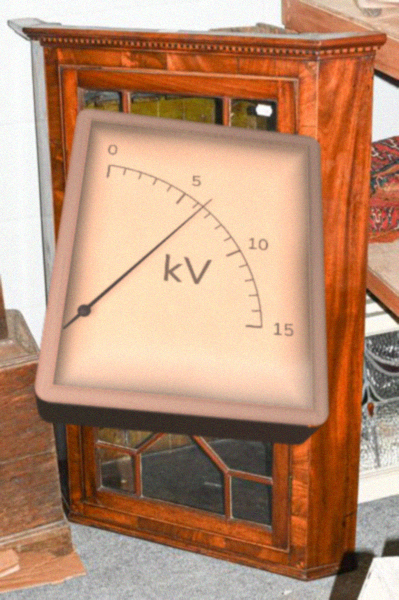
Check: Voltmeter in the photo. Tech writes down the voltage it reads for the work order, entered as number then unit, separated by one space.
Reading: 6.5 kV
